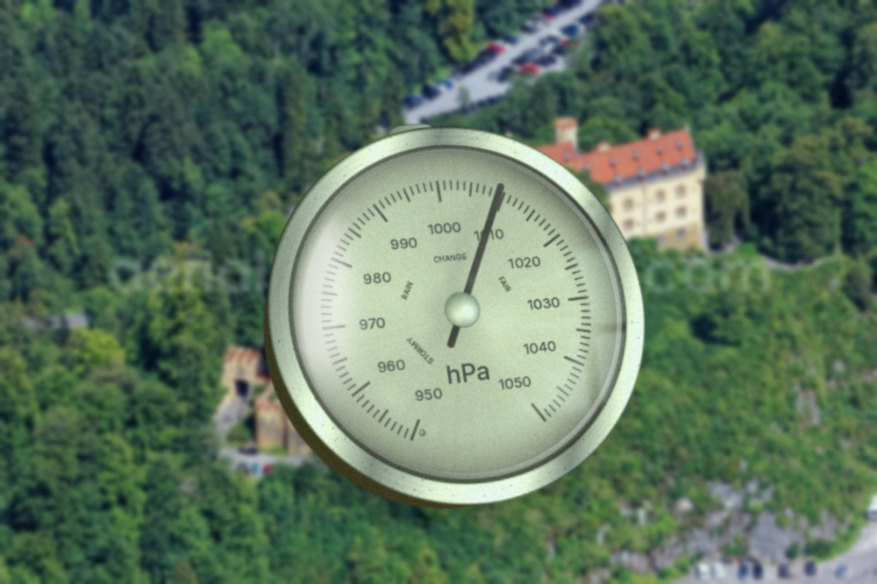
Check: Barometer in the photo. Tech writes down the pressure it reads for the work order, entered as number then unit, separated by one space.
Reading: 1009 hPa
